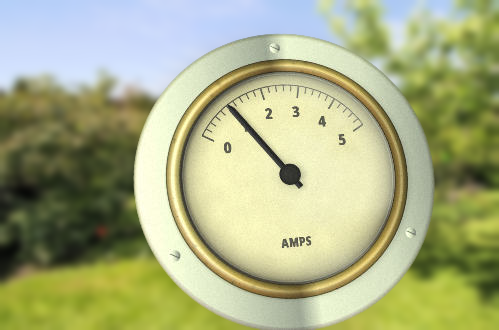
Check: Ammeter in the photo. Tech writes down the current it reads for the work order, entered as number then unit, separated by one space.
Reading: 1 A
